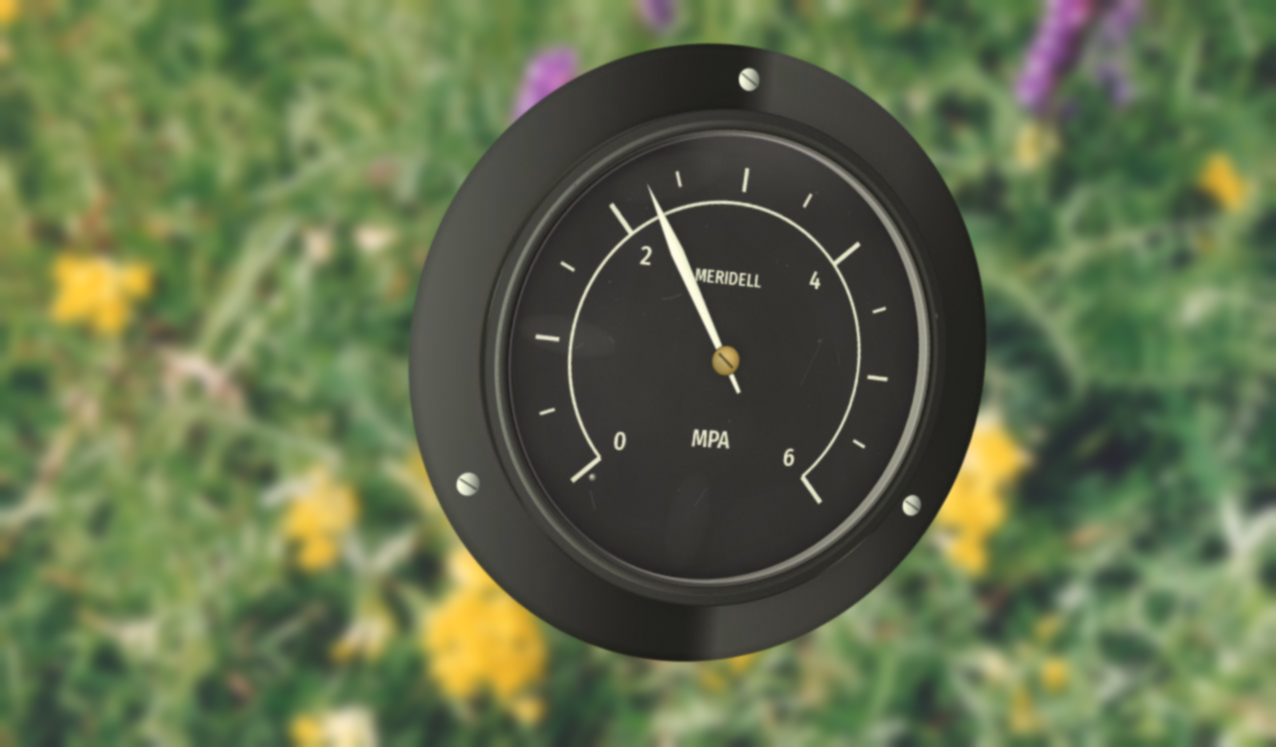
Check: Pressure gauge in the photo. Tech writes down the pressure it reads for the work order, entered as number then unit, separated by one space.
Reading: 2.25 MPa
